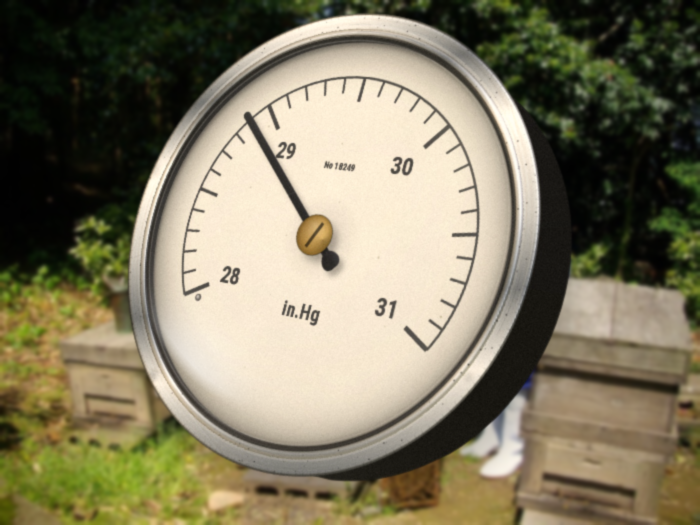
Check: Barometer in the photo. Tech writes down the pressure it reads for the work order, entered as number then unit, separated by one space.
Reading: 28.9 inHg
